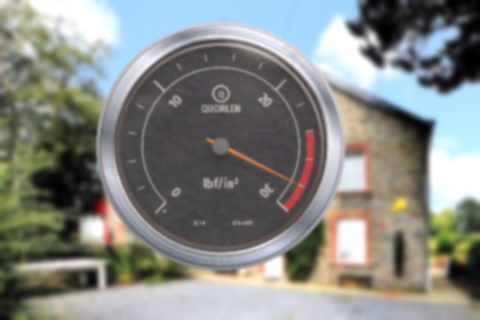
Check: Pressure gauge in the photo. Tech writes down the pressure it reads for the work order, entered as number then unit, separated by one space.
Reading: 28 psi
